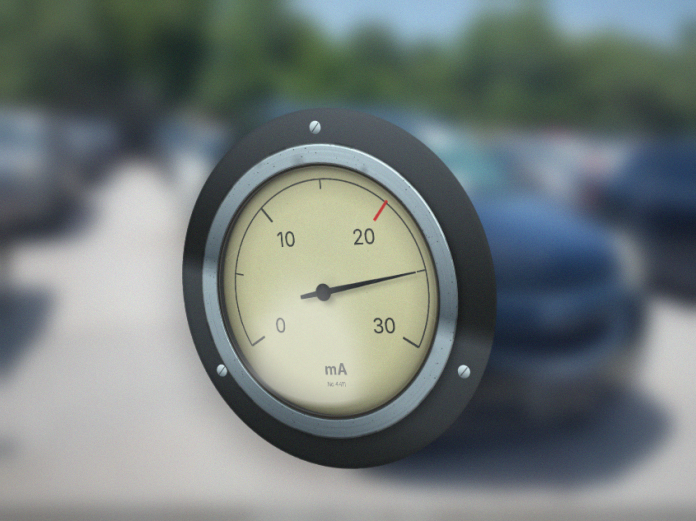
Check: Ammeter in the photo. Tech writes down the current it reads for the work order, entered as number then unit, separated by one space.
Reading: 25 mA
